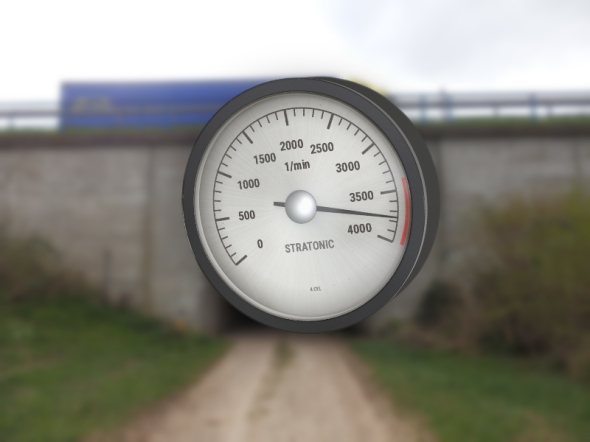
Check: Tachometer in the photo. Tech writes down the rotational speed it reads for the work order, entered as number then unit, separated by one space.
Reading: 3750 rpm
